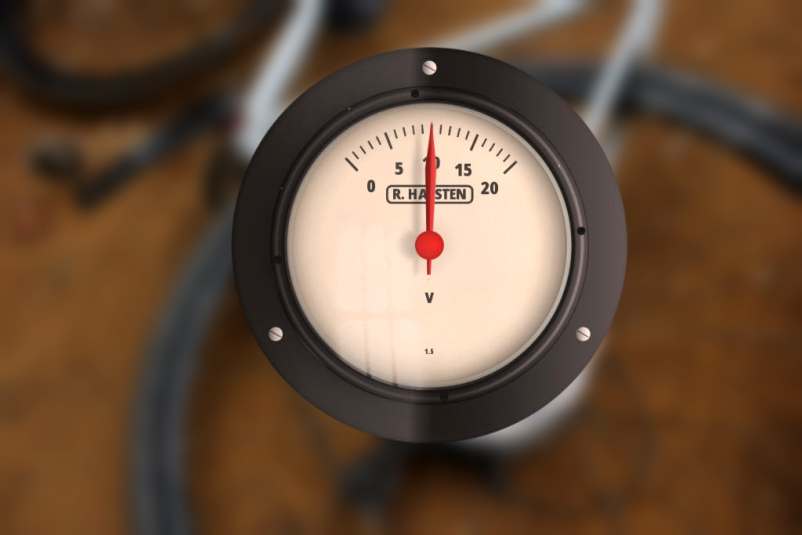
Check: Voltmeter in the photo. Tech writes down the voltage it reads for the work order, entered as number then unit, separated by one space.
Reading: 10 V
